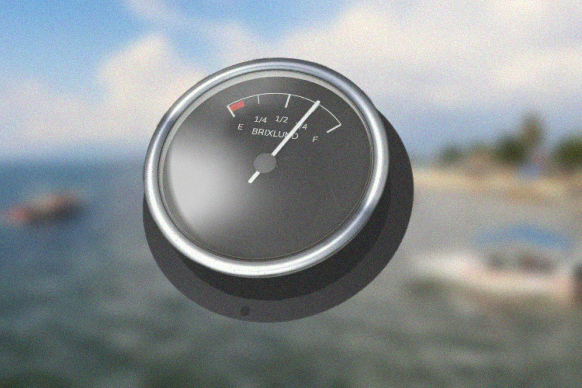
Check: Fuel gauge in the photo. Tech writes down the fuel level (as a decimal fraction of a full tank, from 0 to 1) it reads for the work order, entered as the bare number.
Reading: 0.75
